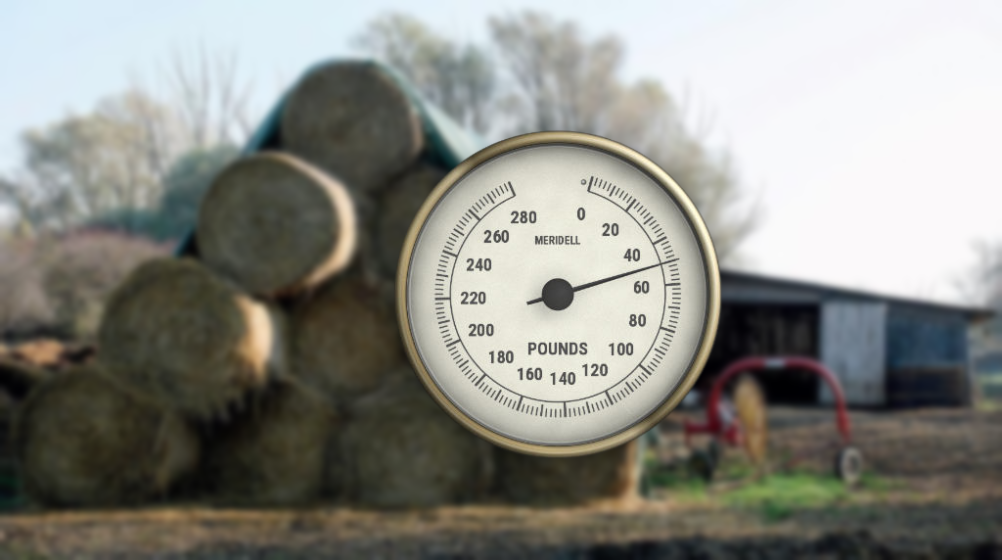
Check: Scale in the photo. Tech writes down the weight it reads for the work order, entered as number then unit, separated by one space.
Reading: 50 lb
